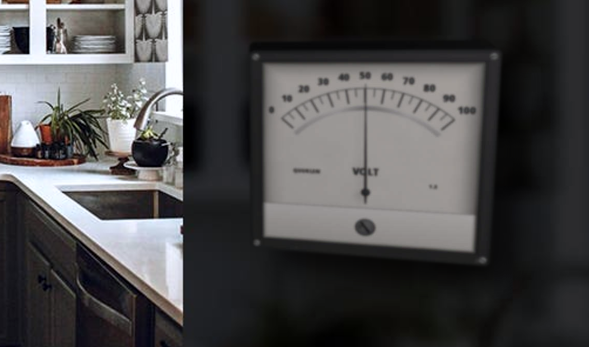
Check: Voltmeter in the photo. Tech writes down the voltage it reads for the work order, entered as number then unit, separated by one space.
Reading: 50 V
